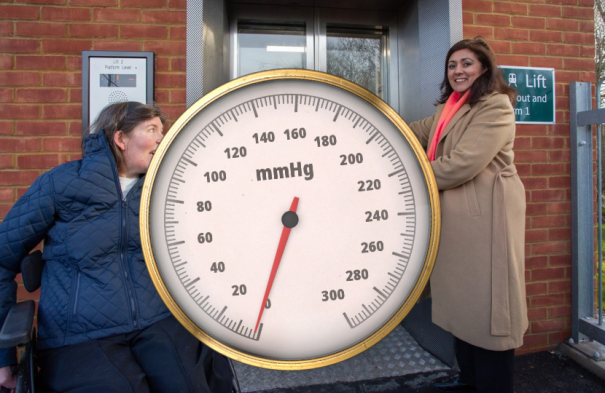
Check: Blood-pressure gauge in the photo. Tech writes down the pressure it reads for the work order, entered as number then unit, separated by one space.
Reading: 2 mmHg
